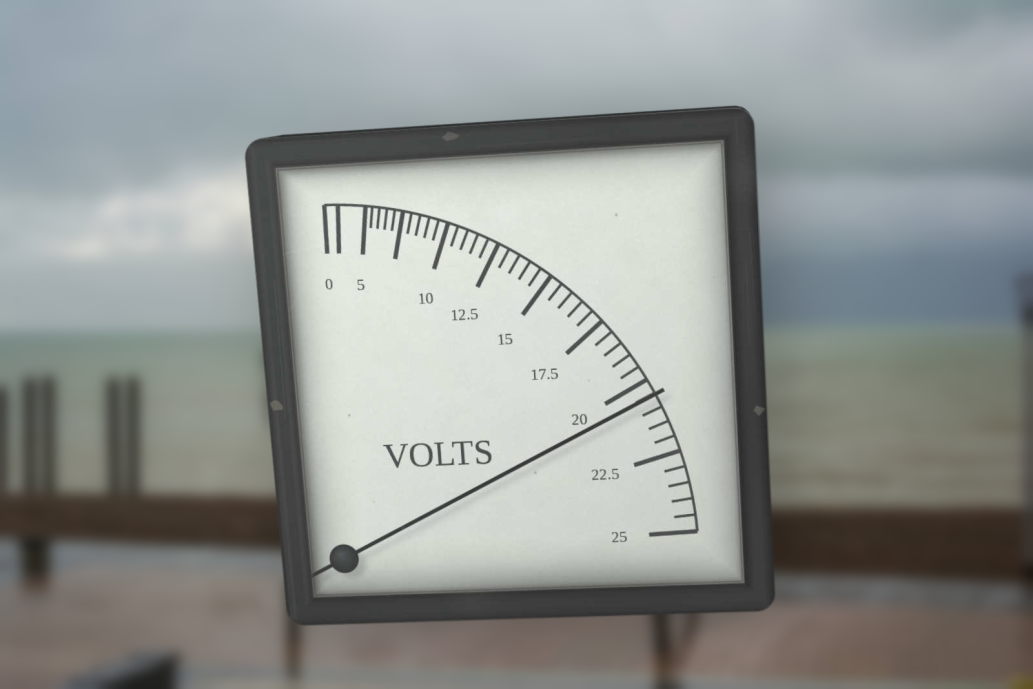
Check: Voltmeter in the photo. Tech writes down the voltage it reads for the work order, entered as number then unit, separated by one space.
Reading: 20.5 V
